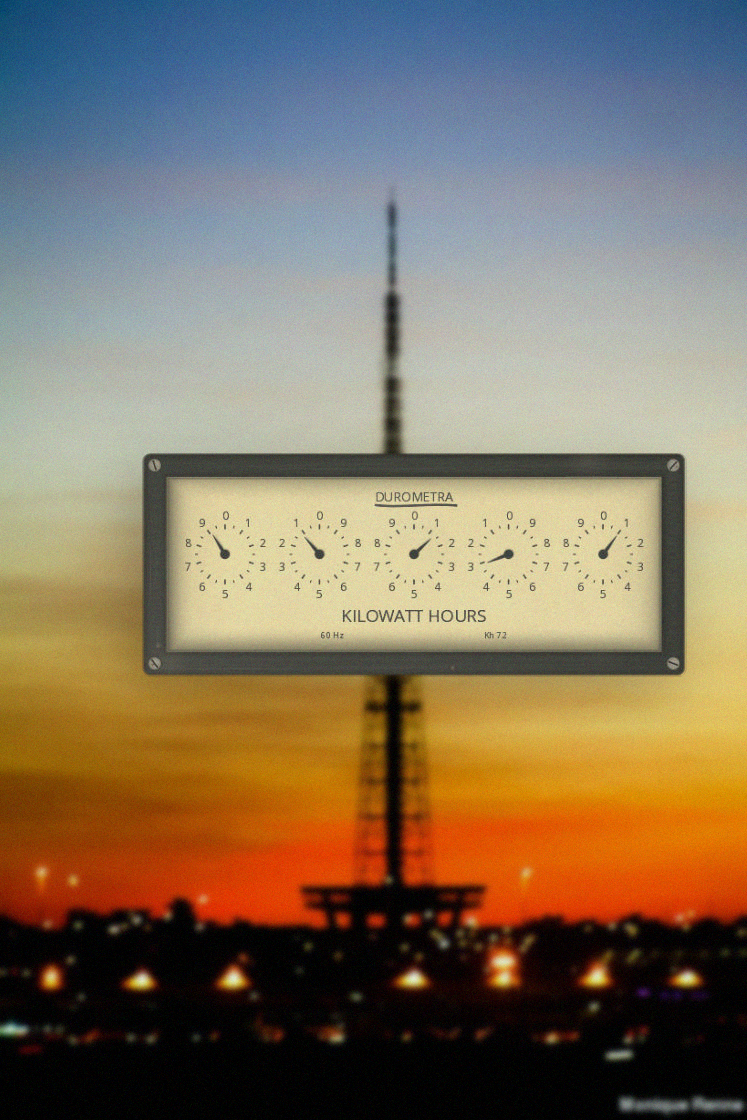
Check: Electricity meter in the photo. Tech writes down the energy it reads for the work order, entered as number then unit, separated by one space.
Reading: 91131 kWh
